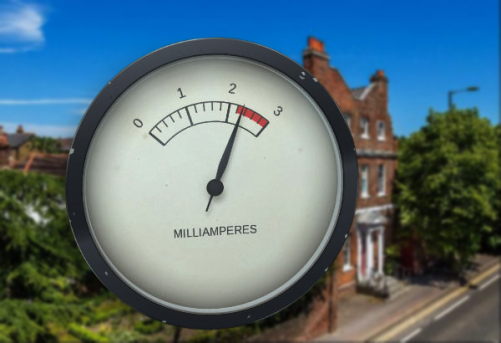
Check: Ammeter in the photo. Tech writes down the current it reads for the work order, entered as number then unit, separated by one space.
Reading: 2.3 mA
